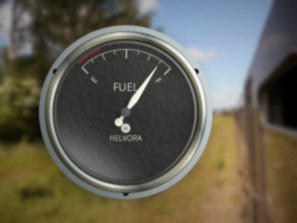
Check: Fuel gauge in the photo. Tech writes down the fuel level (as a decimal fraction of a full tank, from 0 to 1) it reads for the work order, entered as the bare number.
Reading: 0.875
